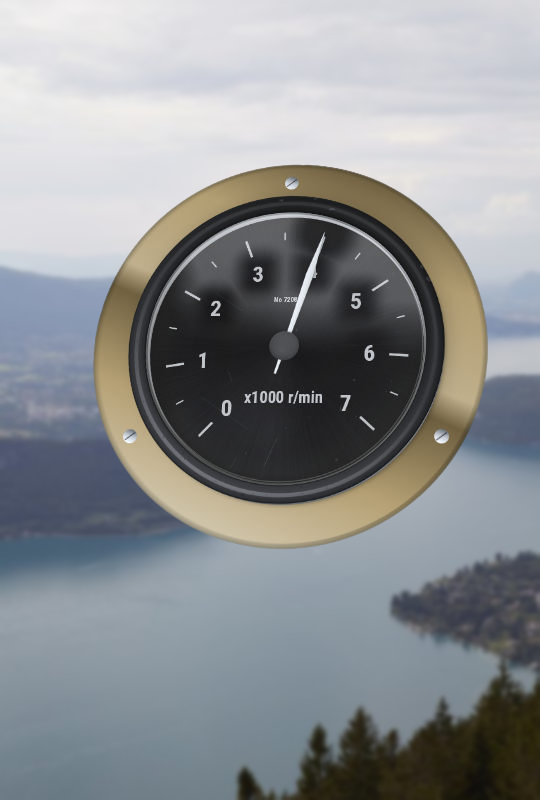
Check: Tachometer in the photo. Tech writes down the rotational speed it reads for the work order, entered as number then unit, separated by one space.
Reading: 4000 rpm
